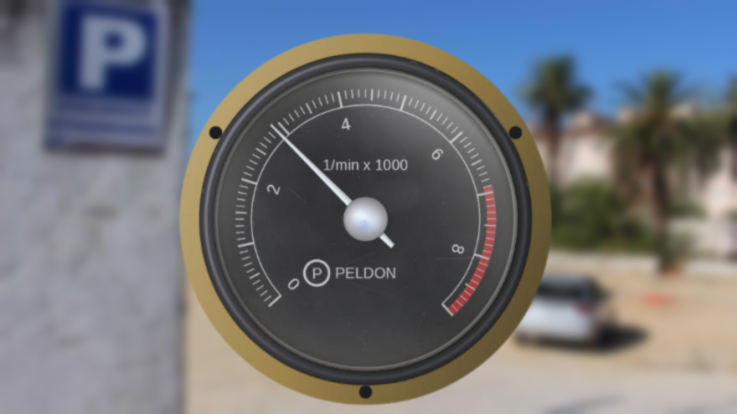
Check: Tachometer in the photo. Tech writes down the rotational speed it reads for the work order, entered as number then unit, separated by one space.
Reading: 2900 rpm
